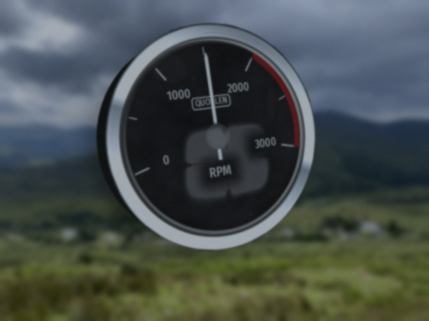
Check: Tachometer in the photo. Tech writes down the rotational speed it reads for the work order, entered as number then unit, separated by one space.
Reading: 1500 rpm
